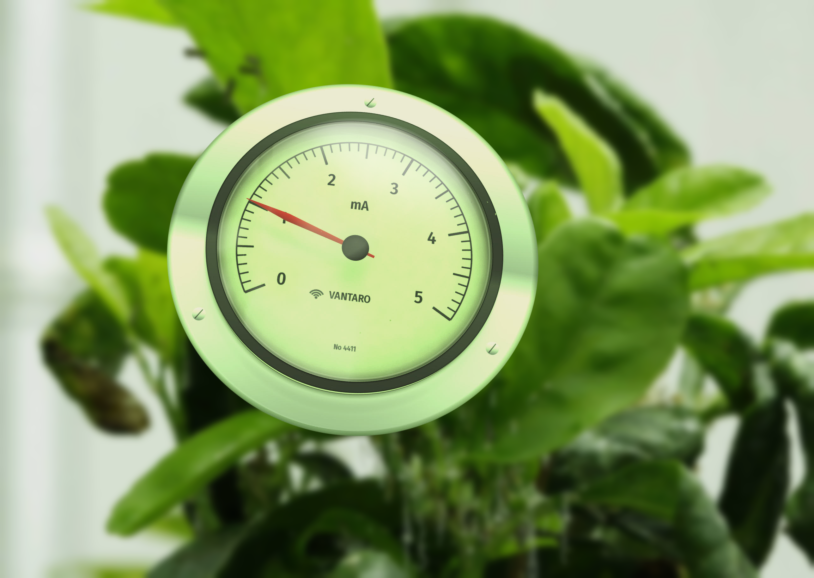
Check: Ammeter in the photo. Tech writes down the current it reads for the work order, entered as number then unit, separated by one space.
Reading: 1 mA
